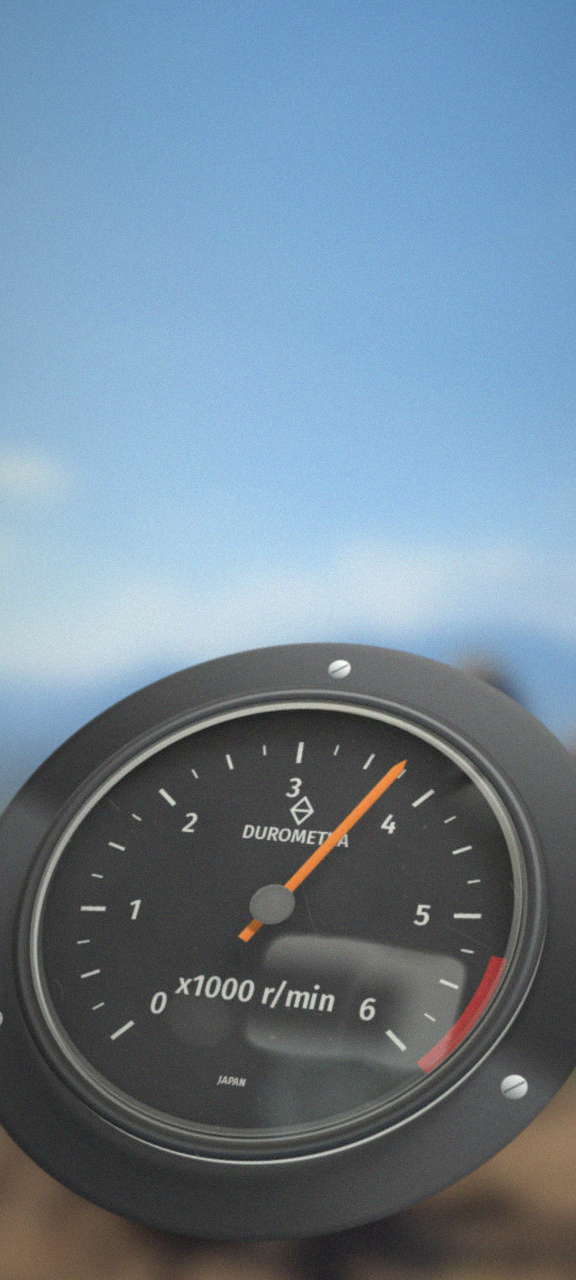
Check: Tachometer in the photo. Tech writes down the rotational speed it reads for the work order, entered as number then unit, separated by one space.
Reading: 3750 rpm
